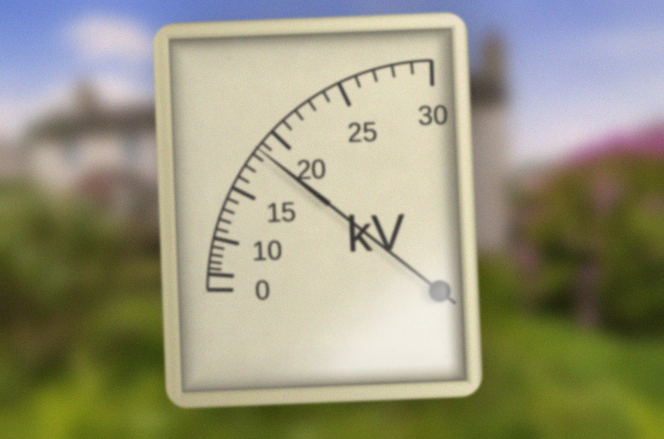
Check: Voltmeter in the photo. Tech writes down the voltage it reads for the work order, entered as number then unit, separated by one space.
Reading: 18.5 kV
